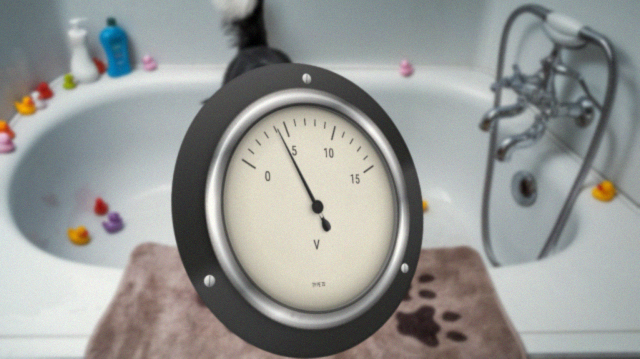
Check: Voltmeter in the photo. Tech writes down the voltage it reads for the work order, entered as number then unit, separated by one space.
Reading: 4 V
